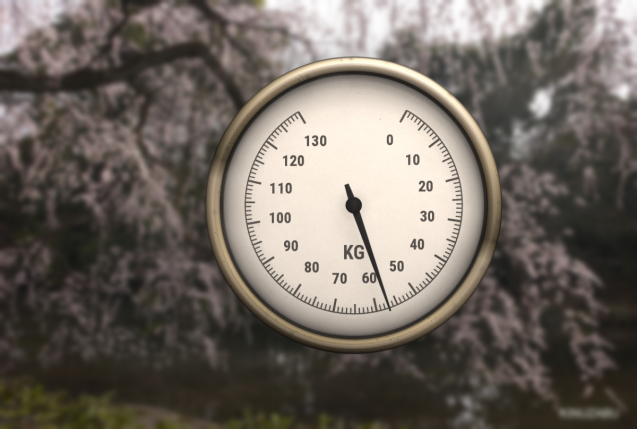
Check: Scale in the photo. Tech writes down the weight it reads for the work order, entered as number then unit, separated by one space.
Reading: 57 kg
